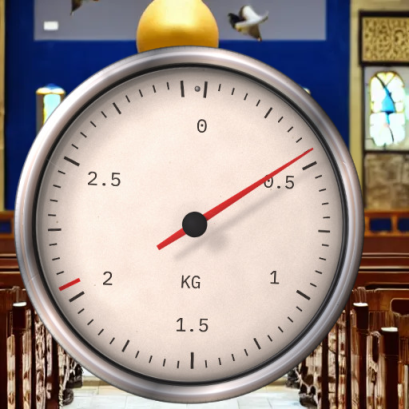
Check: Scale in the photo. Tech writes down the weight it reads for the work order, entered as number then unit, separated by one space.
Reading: 0.45 kg
